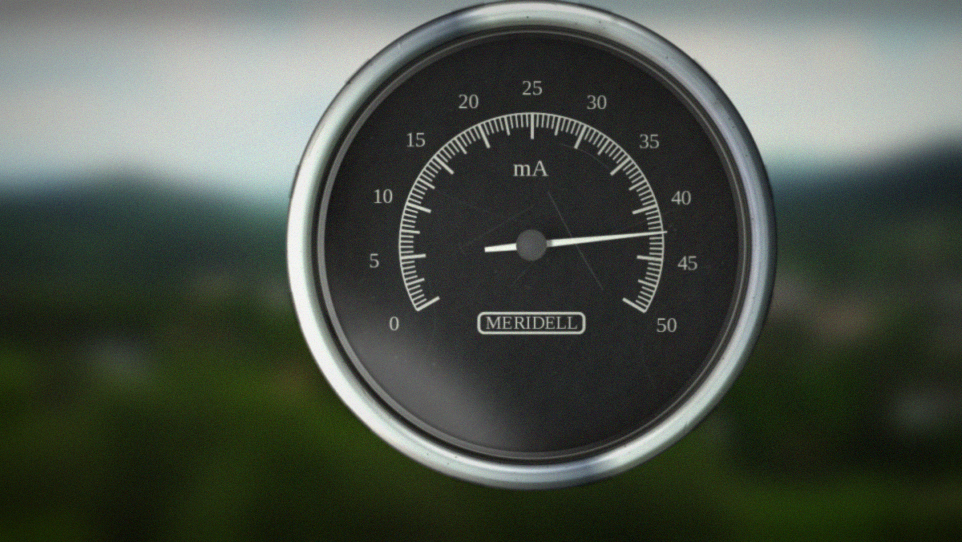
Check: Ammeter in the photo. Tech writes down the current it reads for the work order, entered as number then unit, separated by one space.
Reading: 42.5 mA
